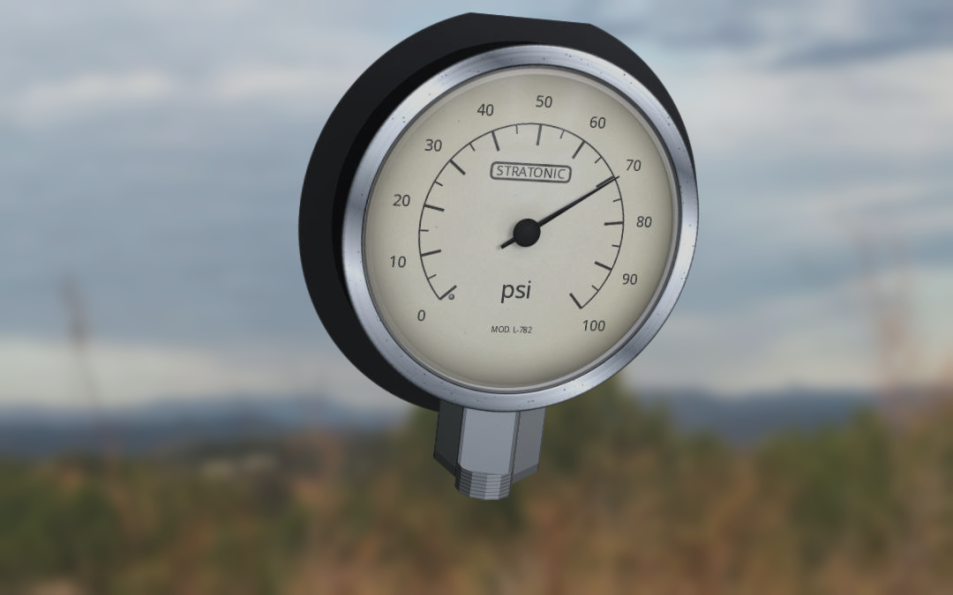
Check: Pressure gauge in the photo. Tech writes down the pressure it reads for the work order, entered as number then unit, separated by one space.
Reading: 70 psi
